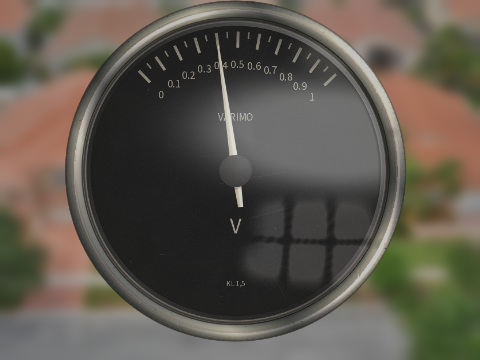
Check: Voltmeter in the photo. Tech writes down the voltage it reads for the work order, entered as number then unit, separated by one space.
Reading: 0.4 V
